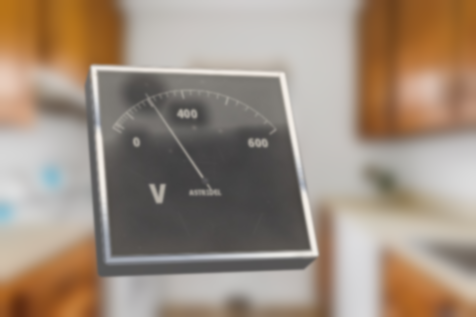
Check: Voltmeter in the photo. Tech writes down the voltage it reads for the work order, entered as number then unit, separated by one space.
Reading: 300 V
